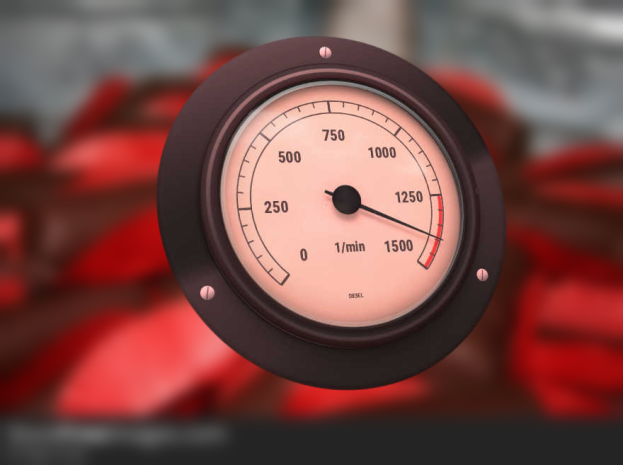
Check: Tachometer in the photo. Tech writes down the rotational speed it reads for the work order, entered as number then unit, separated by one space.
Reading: 1400 rpm
